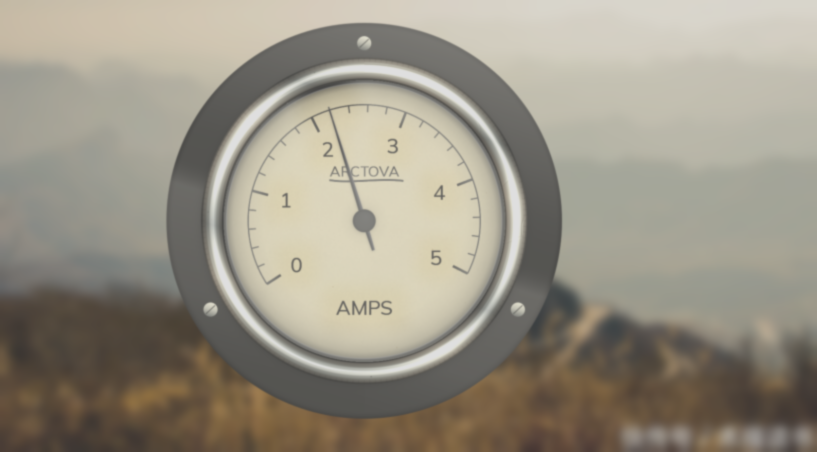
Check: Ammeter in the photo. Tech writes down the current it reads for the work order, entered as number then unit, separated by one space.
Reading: 2.2 A
